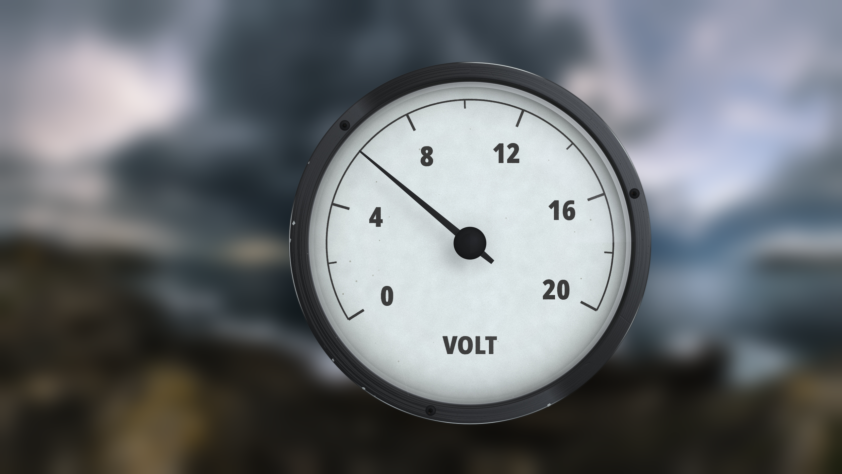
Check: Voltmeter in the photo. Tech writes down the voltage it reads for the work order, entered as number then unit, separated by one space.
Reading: 6 V
